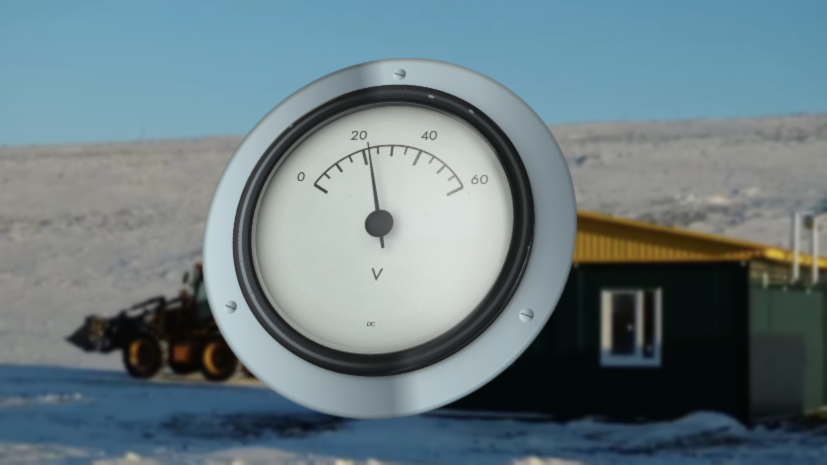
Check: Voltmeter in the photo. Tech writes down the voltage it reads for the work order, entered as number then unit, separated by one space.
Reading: 22.5 V
